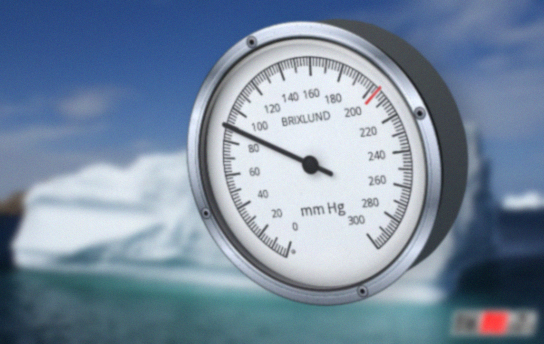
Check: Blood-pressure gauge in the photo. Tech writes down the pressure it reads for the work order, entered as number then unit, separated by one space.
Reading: 90 mmHg
